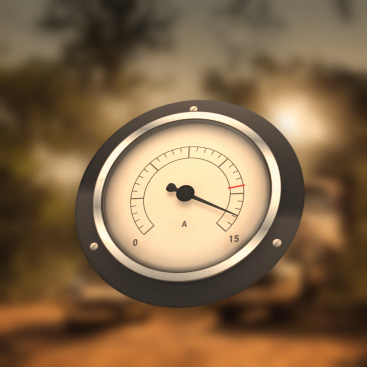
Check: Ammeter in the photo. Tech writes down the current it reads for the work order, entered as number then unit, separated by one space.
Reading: 14 A
